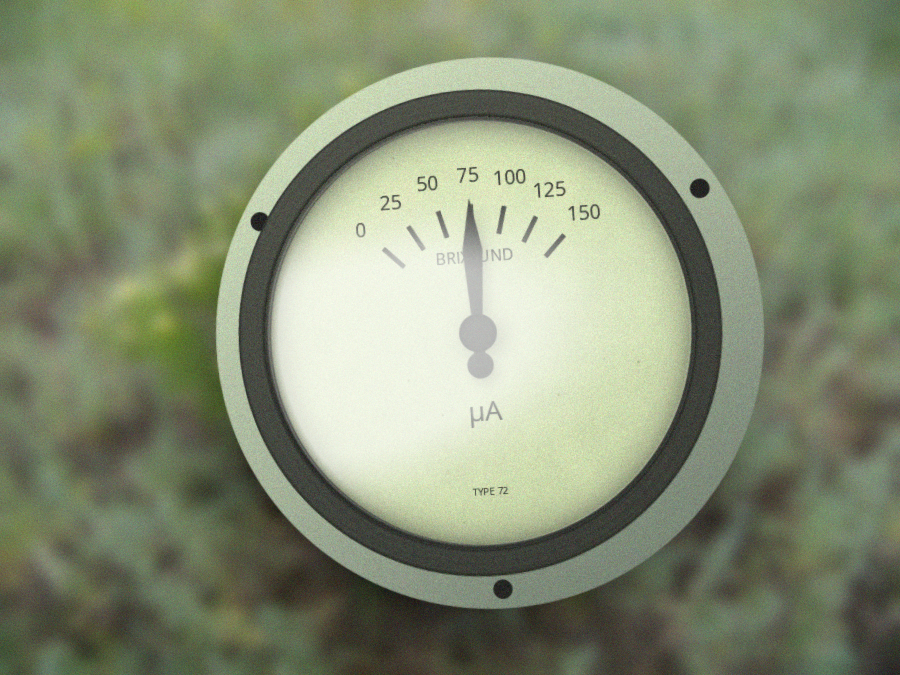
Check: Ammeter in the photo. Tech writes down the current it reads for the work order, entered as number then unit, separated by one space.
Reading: 75 µA
